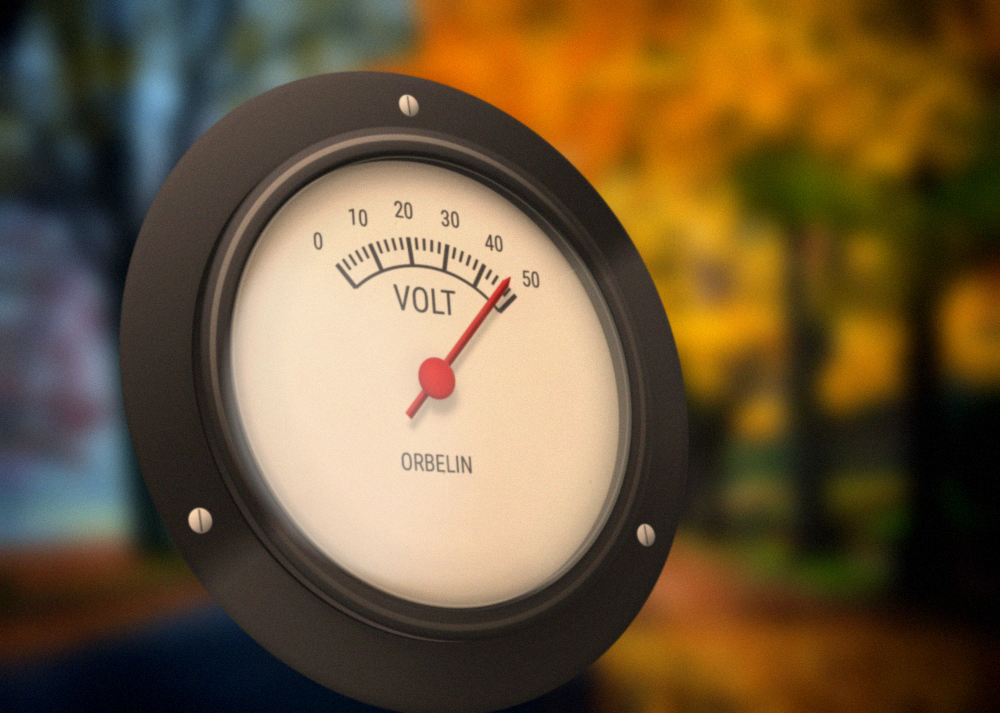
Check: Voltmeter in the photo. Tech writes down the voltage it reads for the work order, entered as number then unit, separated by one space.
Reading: 46 V
